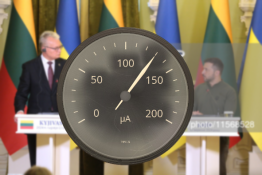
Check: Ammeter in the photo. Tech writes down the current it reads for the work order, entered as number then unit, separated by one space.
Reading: 130 µA
